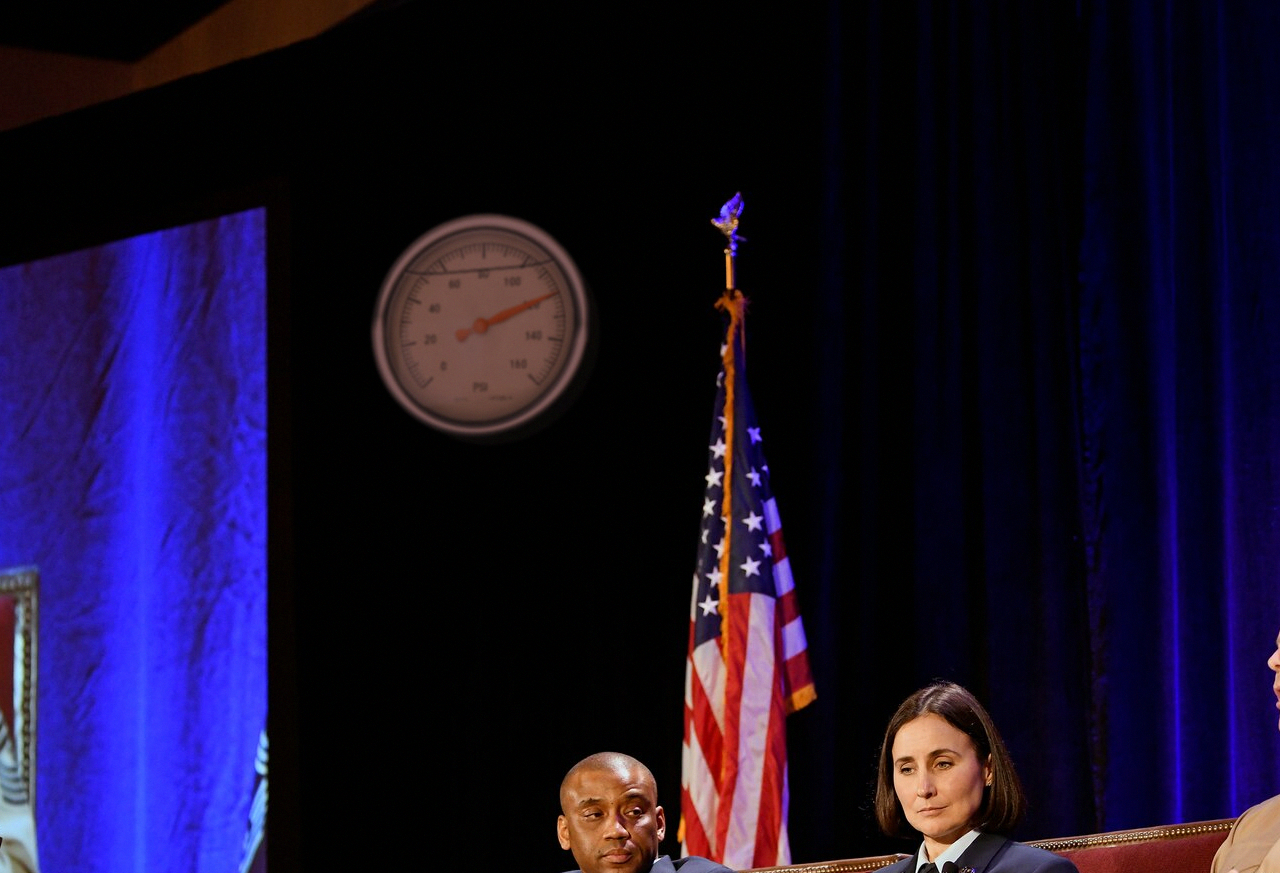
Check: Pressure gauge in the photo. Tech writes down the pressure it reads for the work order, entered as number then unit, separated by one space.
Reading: 120 psi
